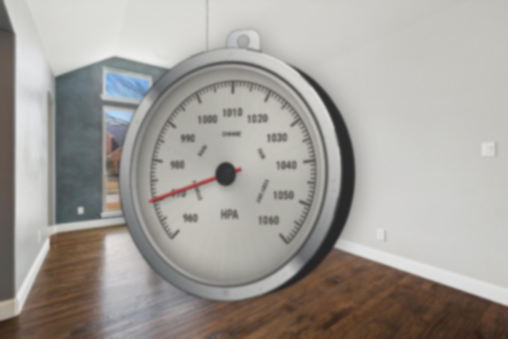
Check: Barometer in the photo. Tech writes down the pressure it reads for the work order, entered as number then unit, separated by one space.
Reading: 970 hPa
